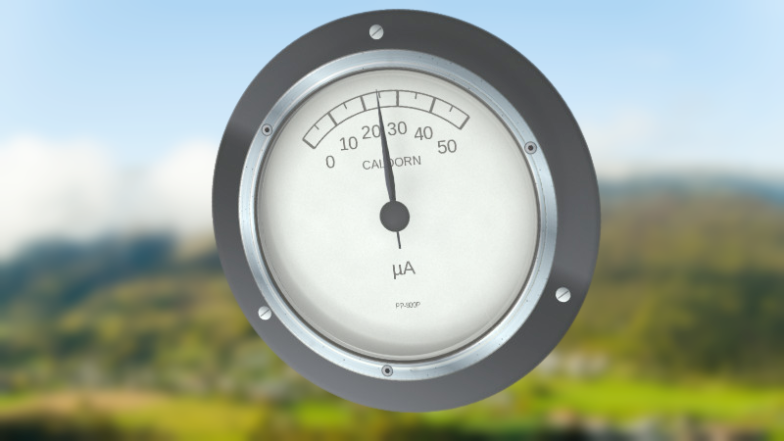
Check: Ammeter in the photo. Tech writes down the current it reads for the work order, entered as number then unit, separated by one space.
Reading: 25 µA
